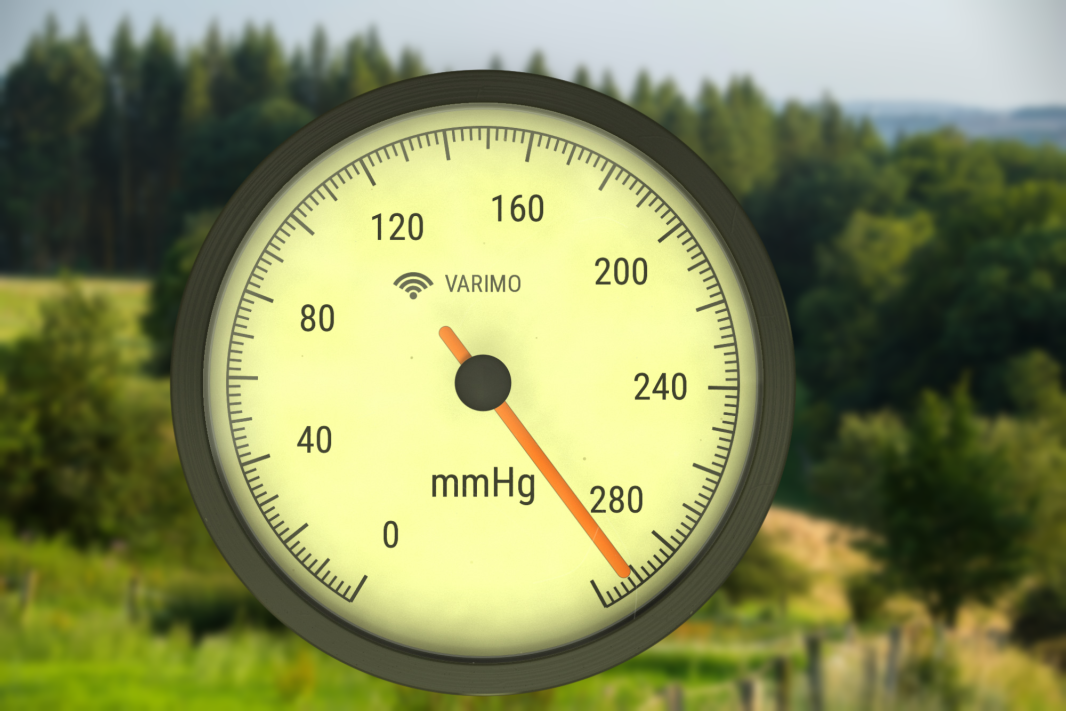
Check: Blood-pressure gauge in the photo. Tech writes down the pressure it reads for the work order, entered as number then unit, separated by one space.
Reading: 292 mmHg
